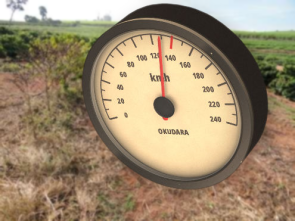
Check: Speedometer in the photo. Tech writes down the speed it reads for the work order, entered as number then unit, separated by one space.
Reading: 130 km/h
